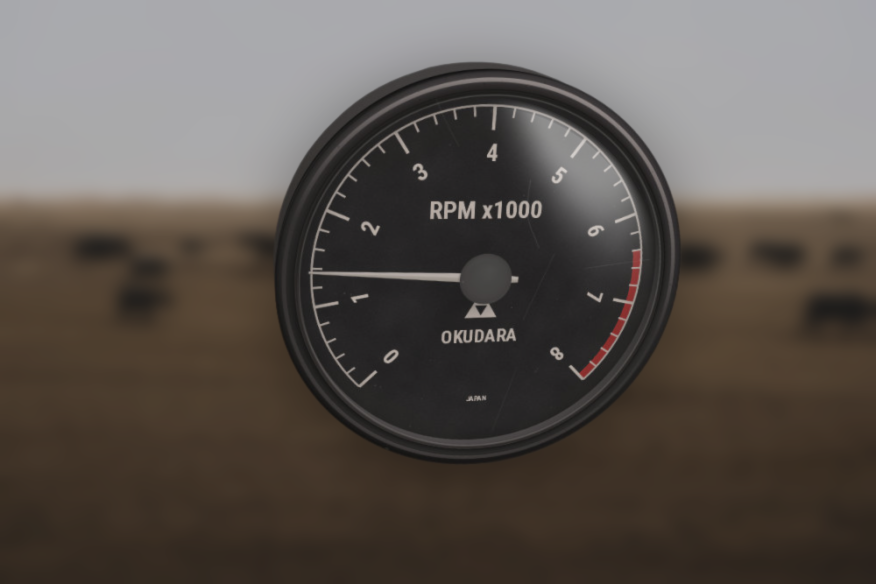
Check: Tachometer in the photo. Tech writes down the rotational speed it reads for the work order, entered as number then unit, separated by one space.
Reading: 1400 rpm
